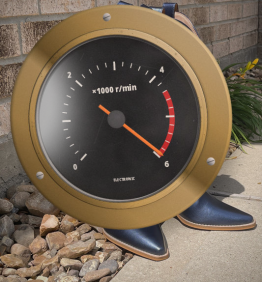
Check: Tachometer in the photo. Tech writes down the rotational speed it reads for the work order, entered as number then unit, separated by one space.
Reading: 5900 rpm
